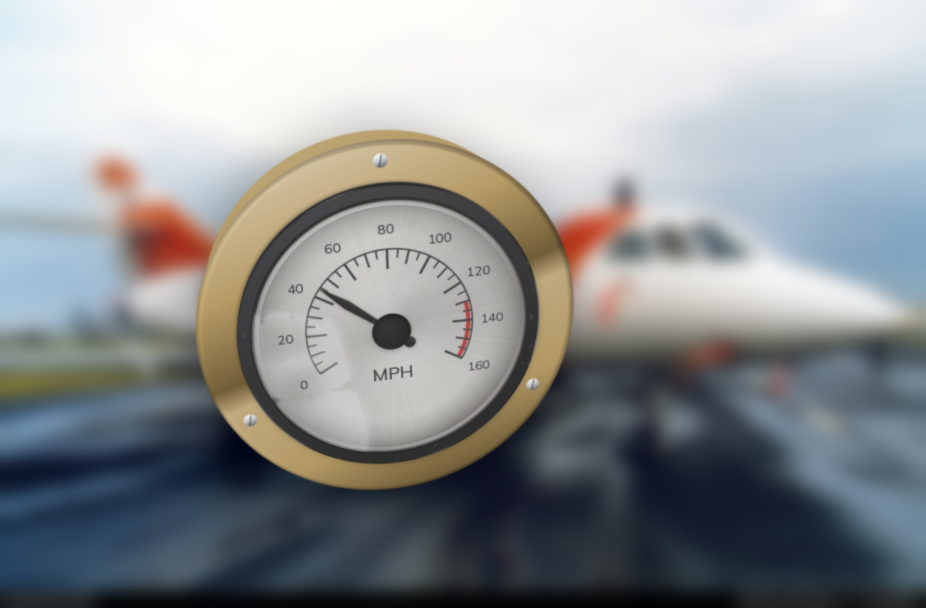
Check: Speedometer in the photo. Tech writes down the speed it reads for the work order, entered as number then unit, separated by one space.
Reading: 45 mph
